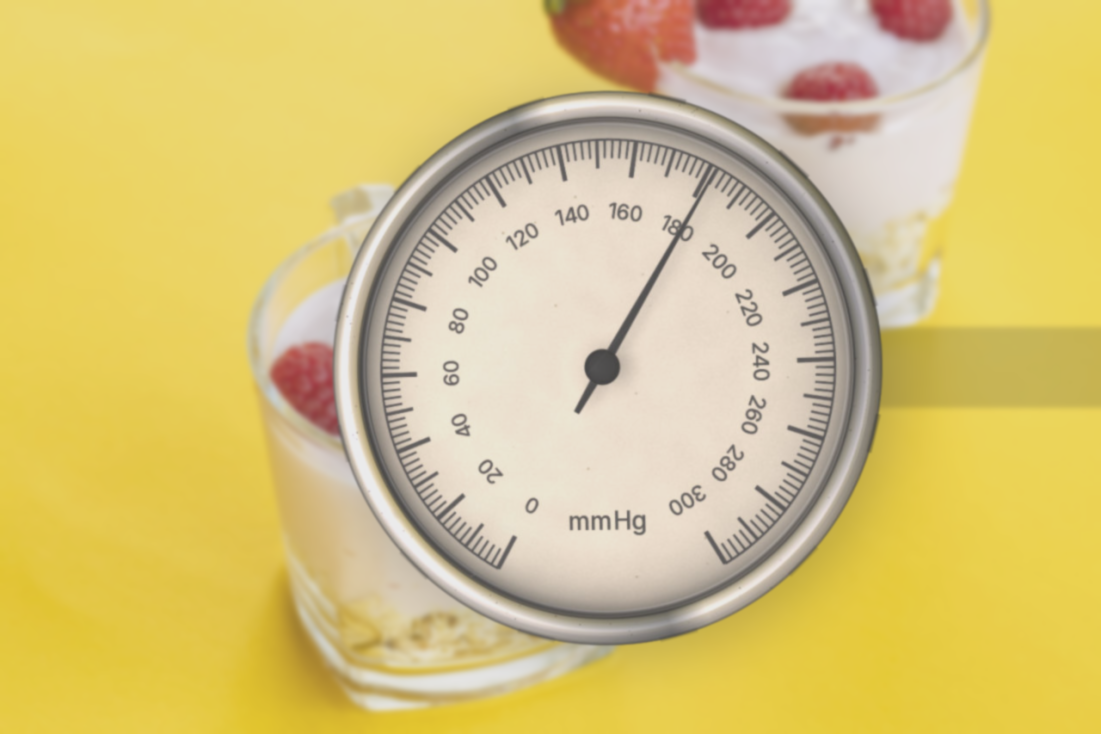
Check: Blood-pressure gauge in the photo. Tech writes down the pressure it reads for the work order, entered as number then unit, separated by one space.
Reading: 182 mmHg
